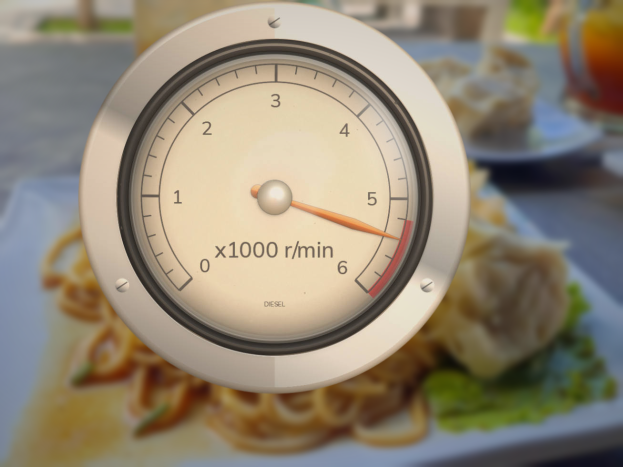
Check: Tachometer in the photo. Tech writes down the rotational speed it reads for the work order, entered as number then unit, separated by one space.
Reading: 5400 rpm
